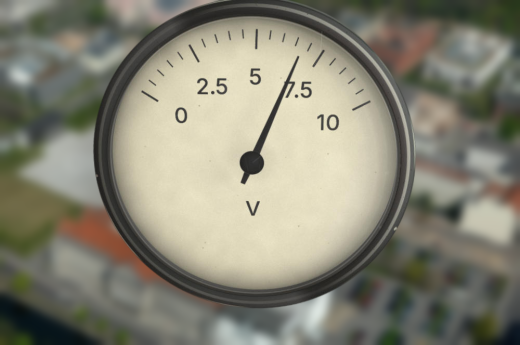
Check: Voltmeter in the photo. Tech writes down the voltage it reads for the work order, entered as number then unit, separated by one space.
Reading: 6.75 V
